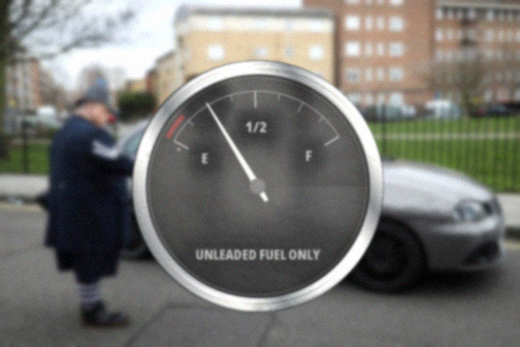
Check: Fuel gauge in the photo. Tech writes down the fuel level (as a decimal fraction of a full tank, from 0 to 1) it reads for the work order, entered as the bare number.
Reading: 0.25
